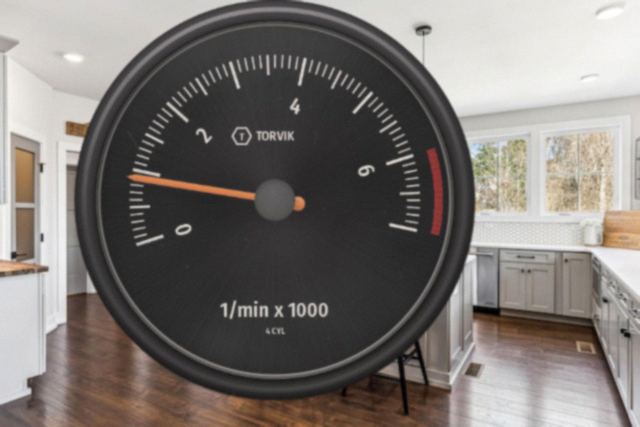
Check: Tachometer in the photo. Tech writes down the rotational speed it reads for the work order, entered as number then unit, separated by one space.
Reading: 900 rpm
